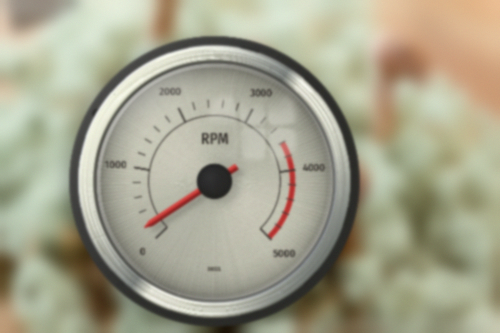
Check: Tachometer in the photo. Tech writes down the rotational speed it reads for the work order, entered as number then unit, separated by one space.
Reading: 200 rpm
